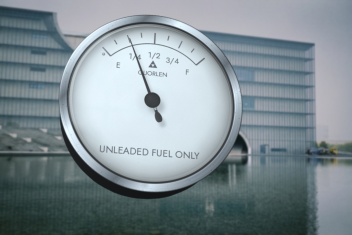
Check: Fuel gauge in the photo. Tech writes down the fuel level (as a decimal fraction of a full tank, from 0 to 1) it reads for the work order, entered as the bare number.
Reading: 0.25
